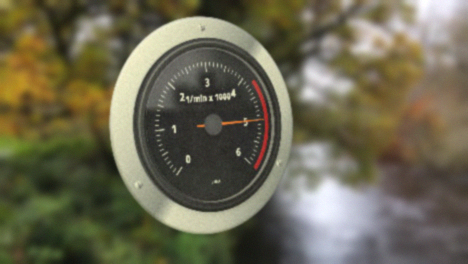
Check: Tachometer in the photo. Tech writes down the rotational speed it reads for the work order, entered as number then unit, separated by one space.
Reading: 5000 rpm
